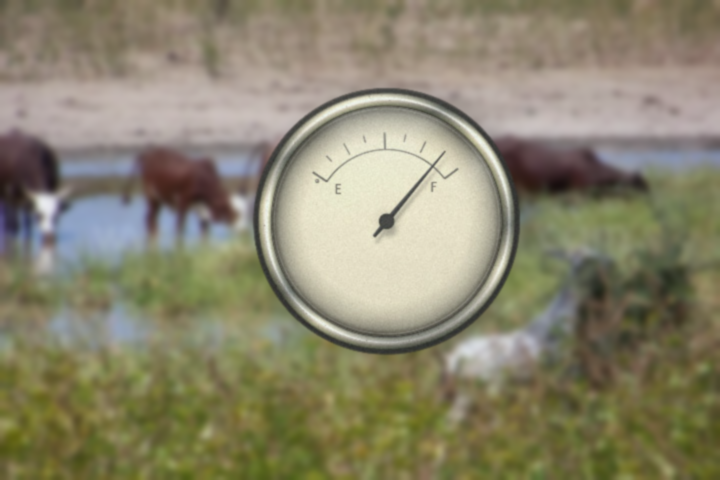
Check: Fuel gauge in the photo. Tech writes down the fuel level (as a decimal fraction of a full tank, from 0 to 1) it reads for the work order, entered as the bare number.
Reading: 0.875
